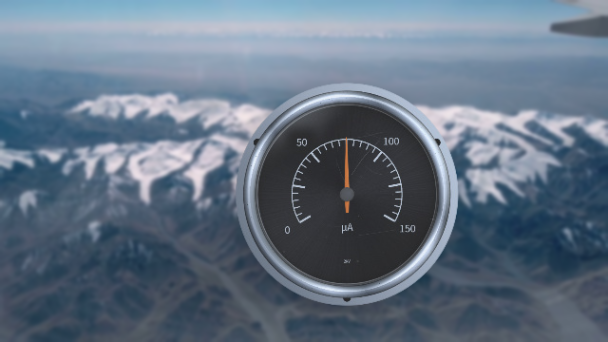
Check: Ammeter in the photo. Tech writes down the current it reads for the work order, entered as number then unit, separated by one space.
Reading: 75 µA
